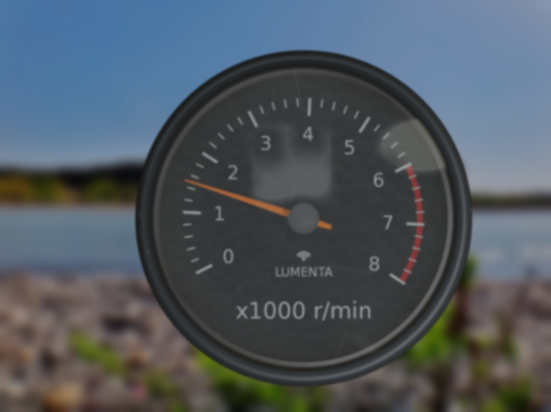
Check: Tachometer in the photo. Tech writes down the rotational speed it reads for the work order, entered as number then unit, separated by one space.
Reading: 1500 rpm
